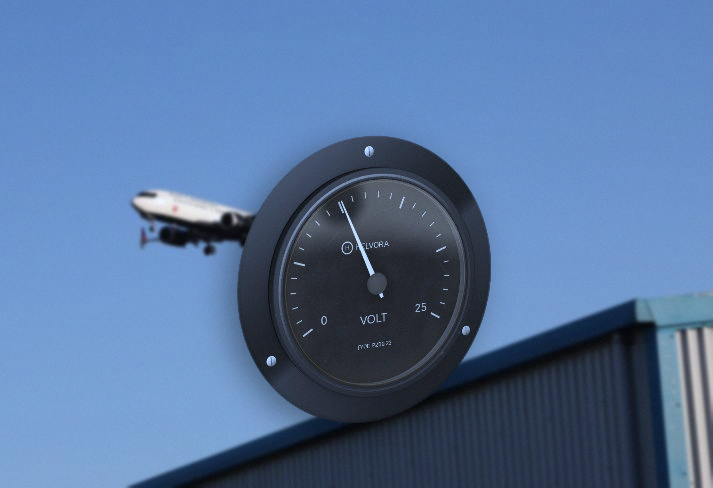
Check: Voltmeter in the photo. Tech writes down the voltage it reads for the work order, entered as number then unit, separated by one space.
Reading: 10 V
